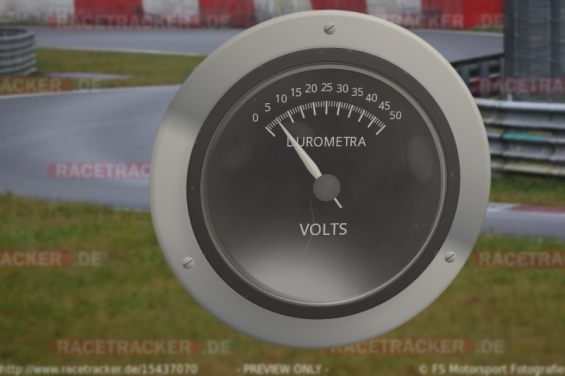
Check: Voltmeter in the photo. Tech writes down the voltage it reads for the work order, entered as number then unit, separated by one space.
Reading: 5 V
